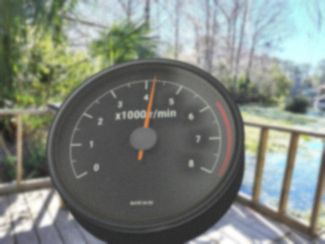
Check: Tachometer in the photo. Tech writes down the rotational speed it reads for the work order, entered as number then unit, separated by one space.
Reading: 4250 rpm
